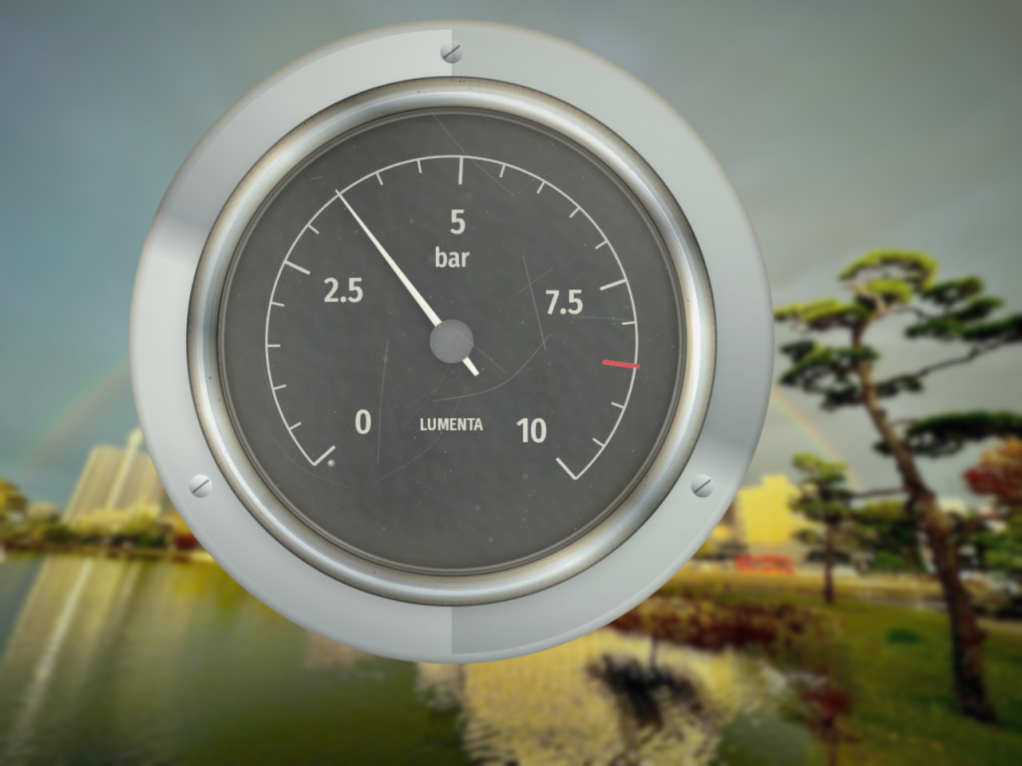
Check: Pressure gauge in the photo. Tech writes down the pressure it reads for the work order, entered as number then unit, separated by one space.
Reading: 3.5 bar
